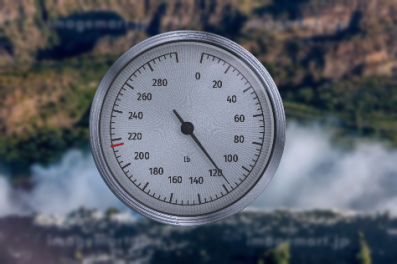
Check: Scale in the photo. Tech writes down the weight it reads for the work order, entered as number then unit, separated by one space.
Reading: 116 lb
